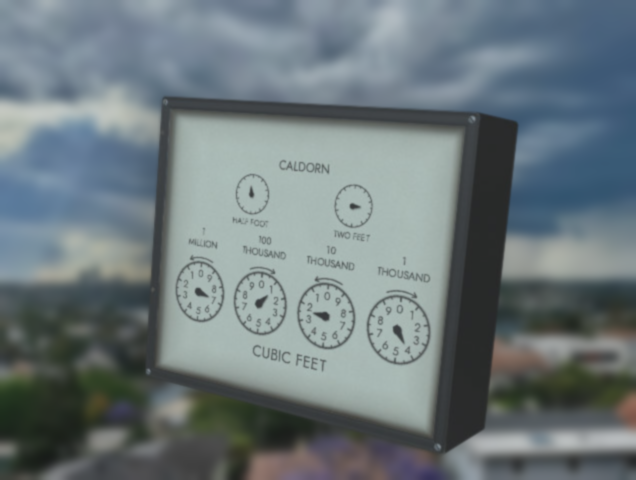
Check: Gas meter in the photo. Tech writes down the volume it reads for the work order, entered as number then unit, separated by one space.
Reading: 712400 ft³
